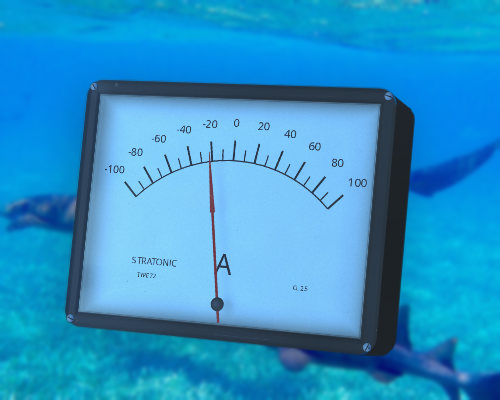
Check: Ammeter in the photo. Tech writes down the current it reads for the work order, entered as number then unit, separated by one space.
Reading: -20 A
